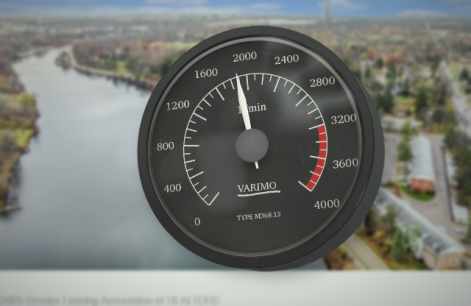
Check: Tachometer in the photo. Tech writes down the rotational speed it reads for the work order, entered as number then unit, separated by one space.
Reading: 1900 rpm
